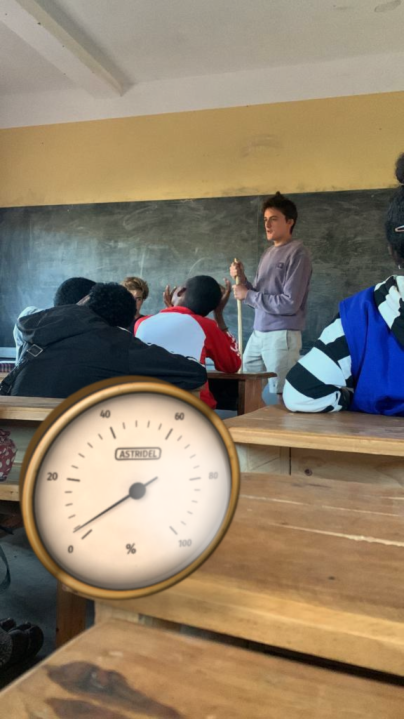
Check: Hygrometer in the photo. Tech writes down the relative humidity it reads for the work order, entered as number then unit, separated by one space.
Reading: 4 %
